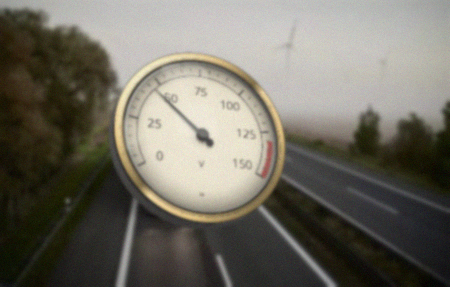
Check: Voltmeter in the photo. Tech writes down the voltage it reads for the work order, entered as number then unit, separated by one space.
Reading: 45 V
